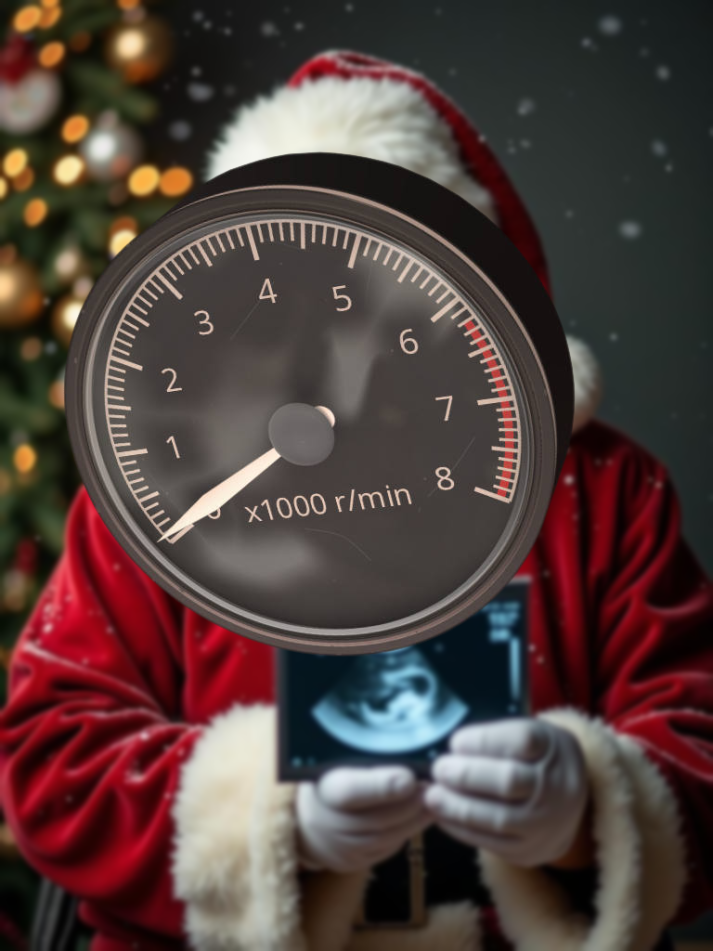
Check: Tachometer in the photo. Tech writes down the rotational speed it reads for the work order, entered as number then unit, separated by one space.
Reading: 100 rpm
